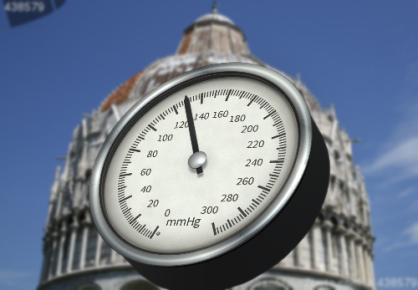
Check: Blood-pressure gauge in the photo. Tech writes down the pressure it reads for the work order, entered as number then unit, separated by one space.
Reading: 130 mmHg
